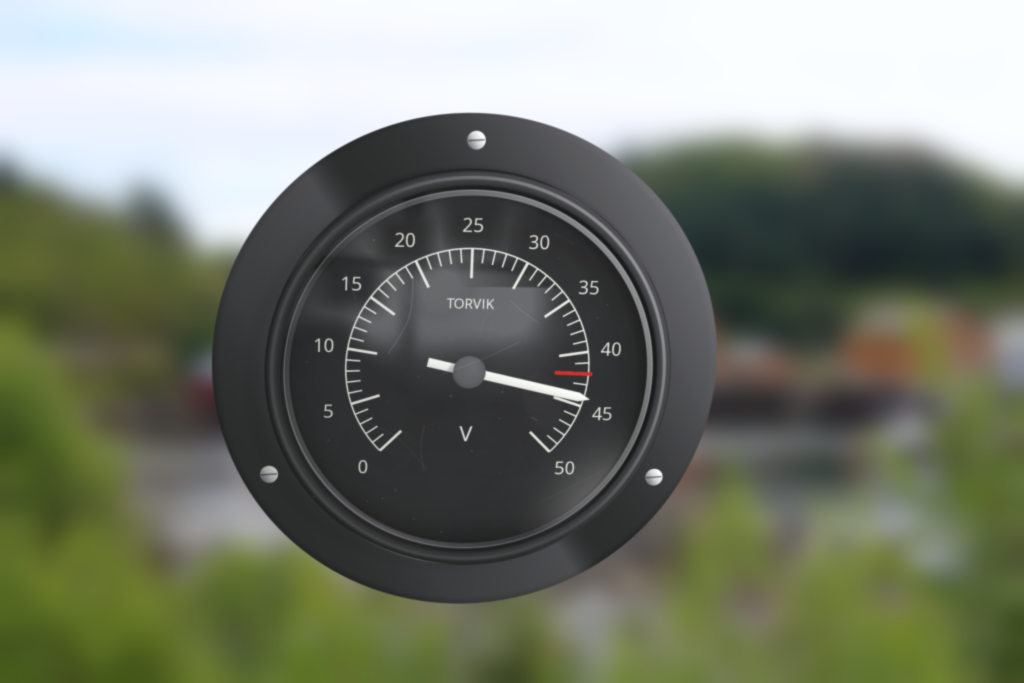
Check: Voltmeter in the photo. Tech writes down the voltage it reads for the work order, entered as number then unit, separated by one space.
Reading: 44 V
